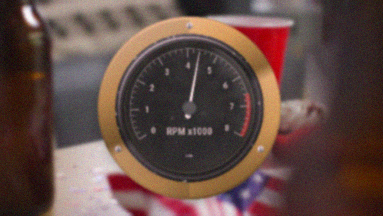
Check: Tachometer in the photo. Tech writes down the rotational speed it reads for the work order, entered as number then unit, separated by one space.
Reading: 4400 rpm
